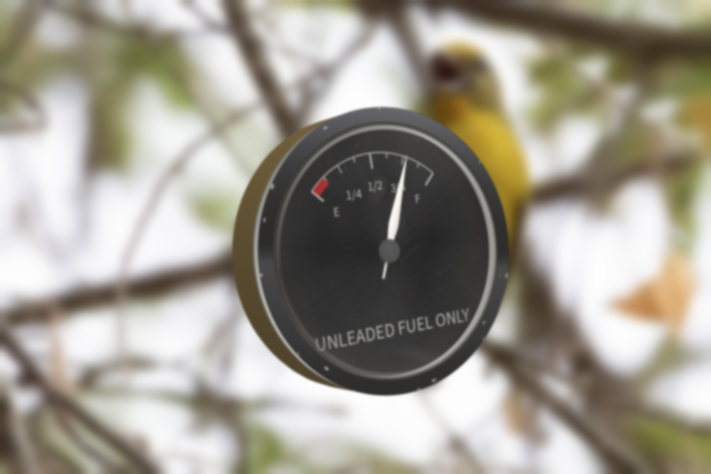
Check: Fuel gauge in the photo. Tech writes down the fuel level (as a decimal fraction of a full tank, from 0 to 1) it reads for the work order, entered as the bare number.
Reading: 0.75
